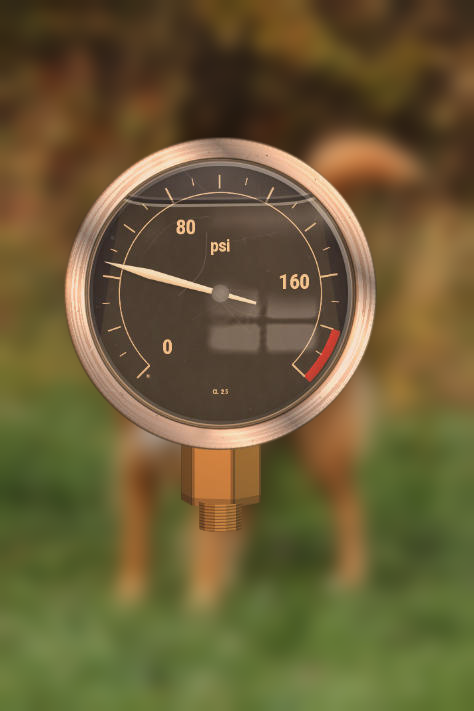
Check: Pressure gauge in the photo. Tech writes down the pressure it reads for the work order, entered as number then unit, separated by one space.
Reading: 45 psi
